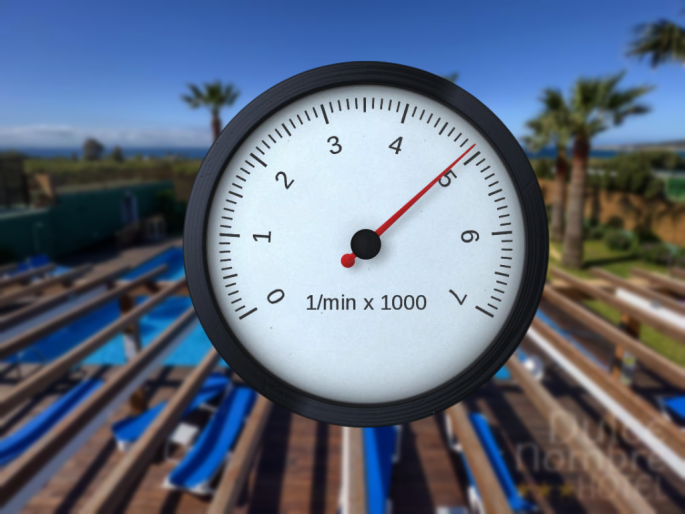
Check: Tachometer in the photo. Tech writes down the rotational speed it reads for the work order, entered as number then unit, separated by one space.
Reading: 4900 rpm
